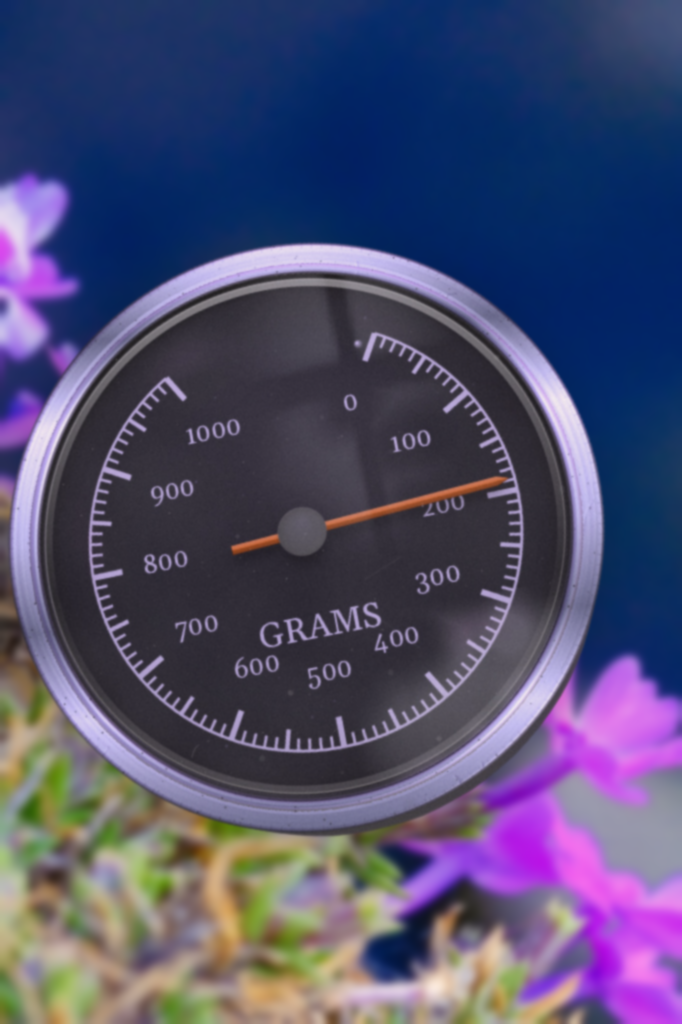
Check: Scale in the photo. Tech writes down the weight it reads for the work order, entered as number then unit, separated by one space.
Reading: 190 g
